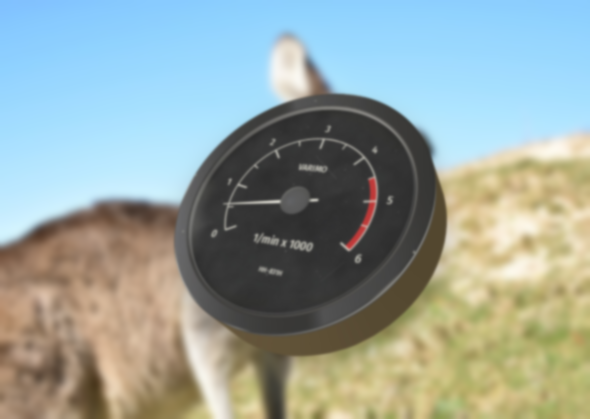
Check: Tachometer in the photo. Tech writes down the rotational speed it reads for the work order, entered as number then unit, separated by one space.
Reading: 500 rpm
